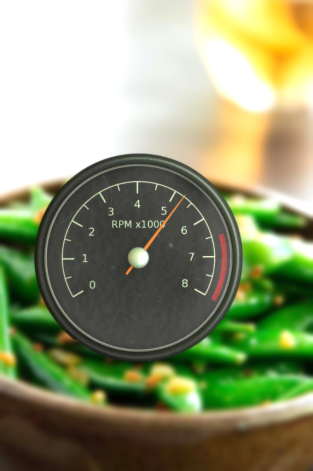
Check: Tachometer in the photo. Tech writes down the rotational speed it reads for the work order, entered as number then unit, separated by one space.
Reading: 5250 rpm
